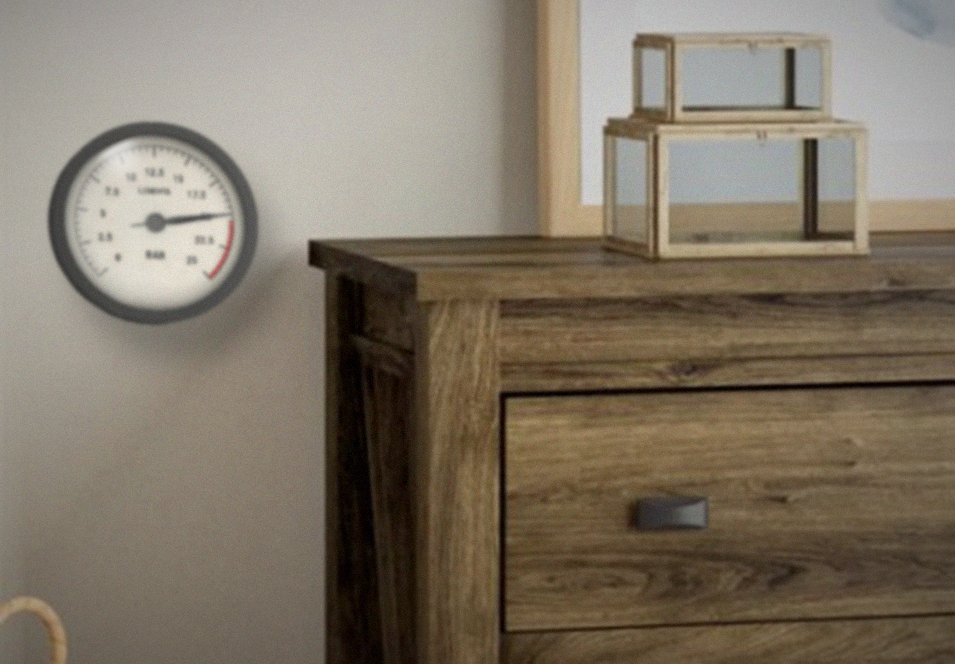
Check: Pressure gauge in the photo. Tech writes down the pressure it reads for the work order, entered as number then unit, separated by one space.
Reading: 20 bar
